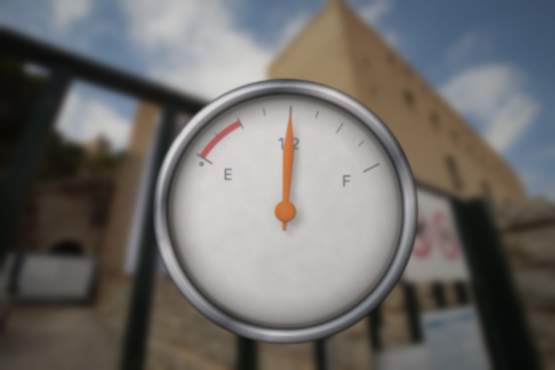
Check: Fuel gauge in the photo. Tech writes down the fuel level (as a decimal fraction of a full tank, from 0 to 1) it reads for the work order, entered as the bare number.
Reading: 0.5
